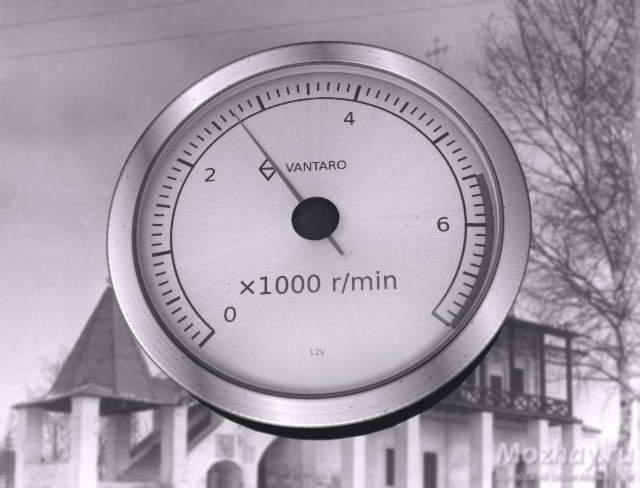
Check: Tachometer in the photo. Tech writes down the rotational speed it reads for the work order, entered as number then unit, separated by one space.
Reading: 2700 rpm
